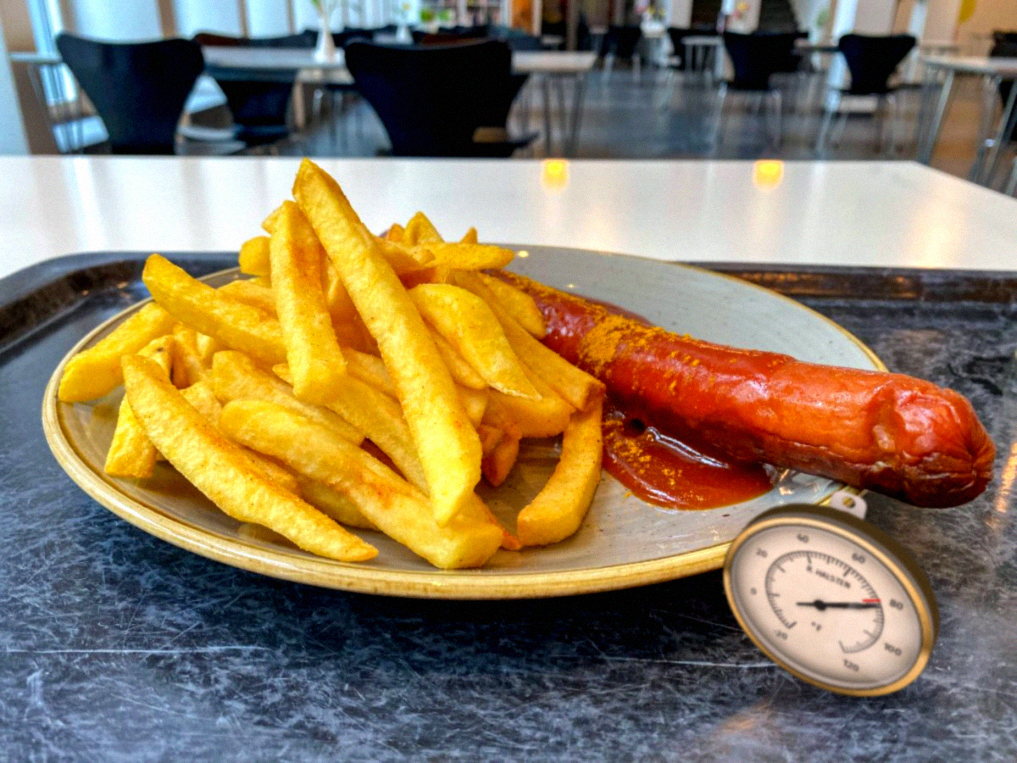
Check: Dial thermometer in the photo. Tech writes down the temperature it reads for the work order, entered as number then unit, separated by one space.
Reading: 80 °F
